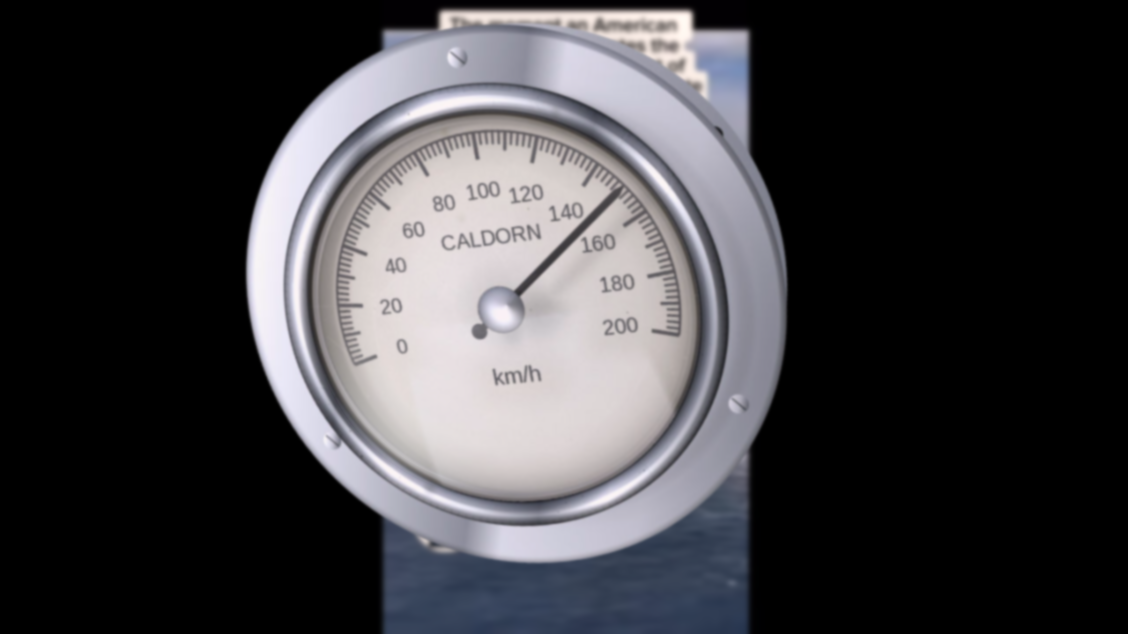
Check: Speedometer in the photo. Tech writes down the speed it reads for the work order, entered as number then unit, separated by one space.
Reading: 150 km/h
